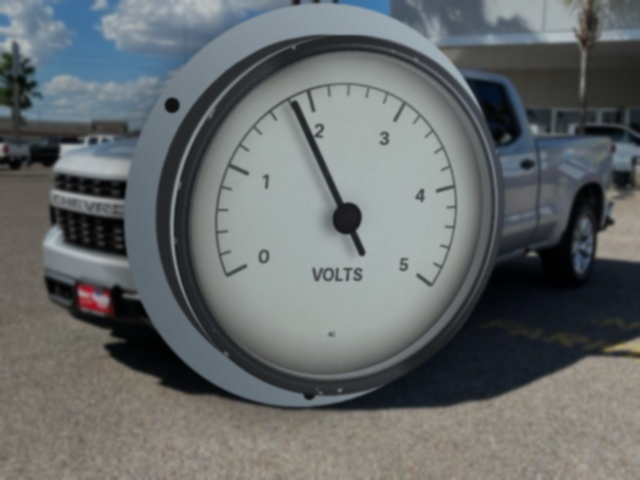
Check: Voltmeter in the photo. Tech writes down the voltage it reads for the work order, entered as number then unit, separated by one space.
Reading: 1.8 V
